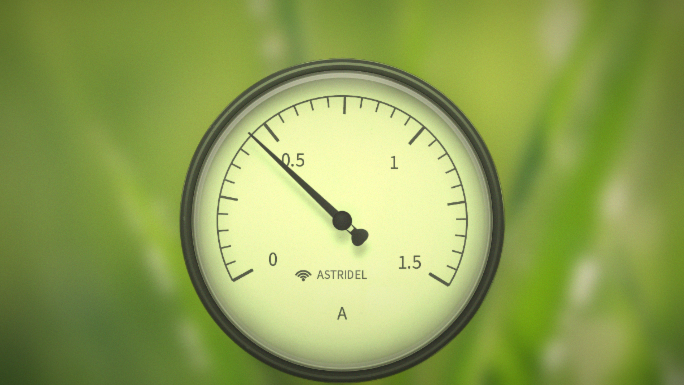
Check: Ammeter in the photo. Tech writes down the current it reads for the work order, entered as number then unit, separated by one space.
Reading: 0.45 A
